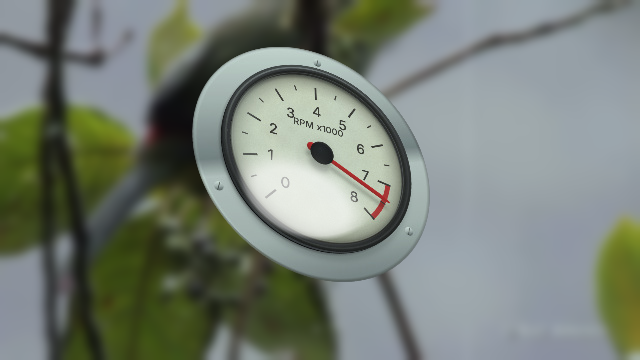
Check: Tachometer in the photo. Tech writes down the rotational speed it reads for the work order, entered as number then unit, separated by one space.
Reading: 7500 rpm
